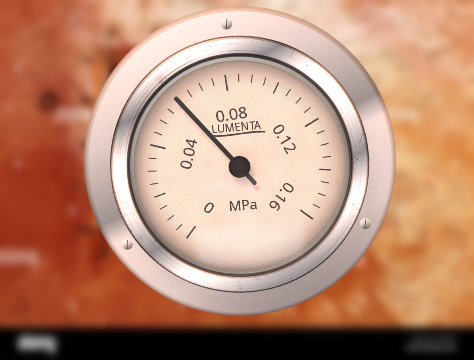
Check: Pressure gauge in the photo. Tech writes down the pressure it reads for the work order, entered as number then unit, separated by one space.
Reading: 0.06 MPa
